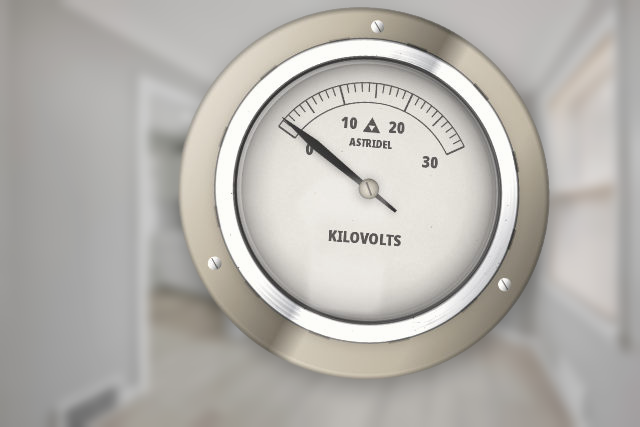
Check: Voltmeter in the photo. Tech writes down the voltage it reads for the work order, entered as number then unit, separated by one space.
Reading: 1 kV
